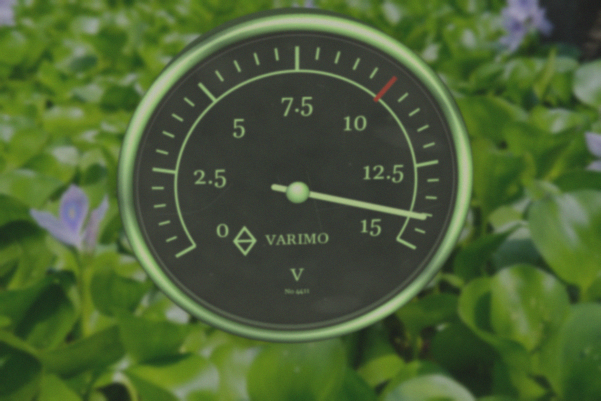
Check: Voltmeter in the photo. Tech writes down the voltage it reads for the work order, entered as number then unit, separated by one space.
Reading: 14 V
